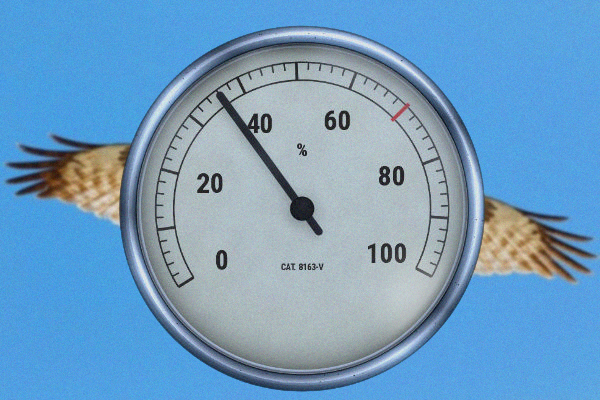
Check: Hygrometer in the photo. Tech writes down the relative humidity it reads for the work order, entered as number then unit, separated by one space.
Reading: 36 %
